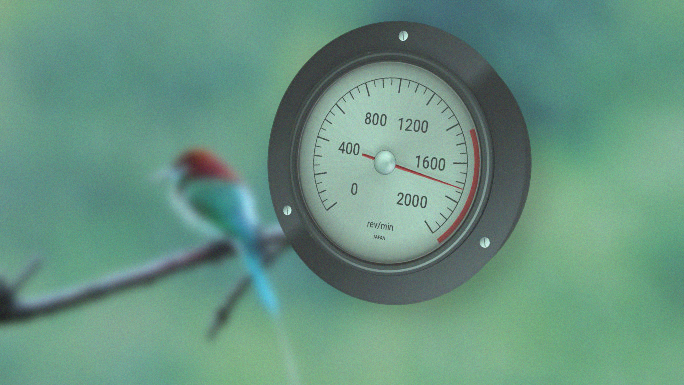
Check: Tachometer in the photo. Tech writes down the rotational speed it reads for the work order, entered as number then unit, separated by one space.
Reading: 1725 rpm
